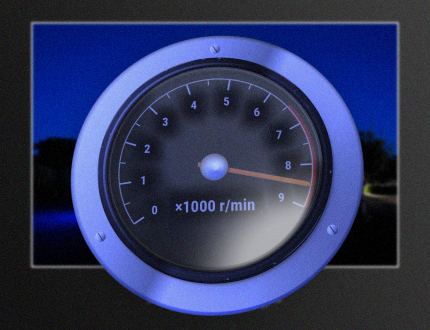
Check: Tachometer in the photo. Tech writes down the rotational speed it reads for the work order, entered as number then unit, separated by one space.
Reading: 8500 rpm
